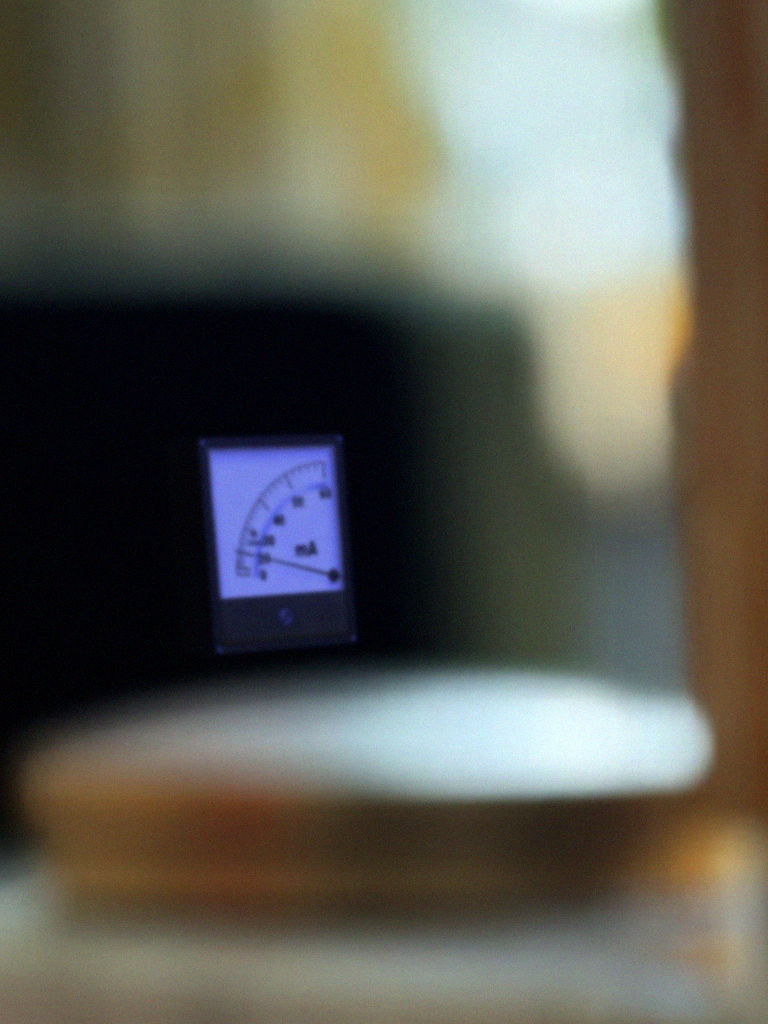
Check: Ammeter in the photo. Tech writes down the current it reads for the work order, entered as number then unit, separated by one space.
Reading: 20 mA
